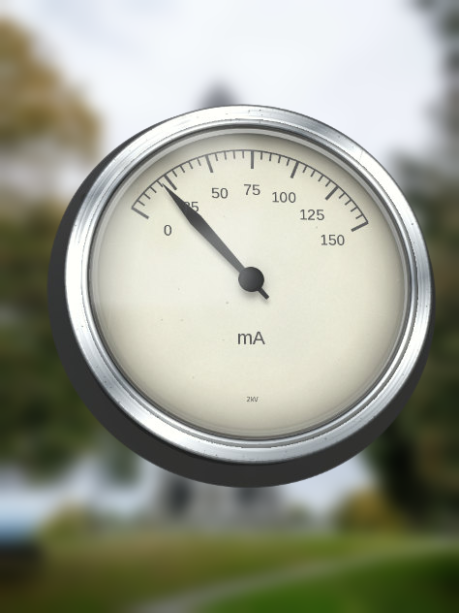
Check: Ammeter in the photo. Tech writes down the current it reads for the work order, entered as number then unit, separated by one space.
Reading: 20 mA
